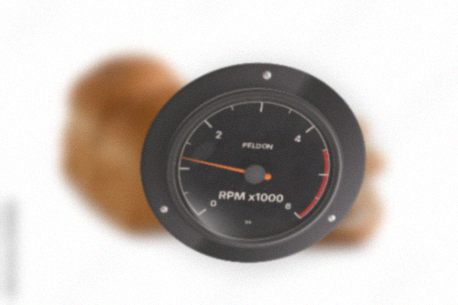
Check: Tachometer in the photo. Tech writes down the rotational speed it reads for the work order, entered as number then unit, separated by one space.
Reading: 1250 rpm
